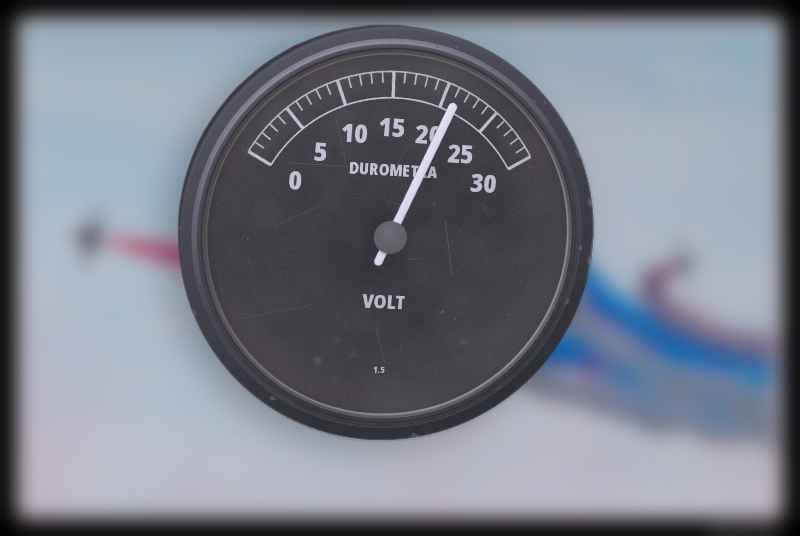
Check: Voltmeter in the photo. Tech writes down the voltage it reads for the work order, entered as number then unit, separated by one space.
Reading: 21 V
